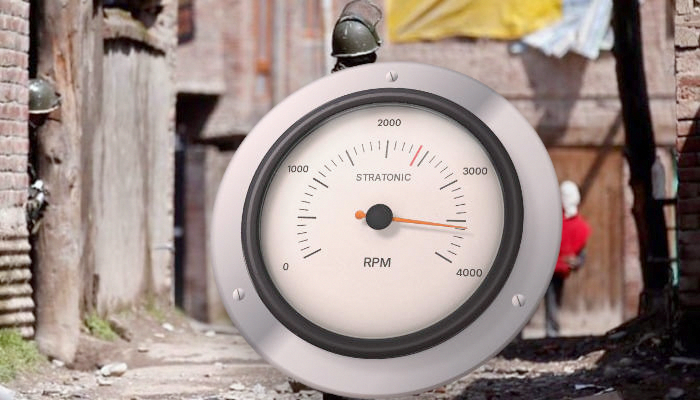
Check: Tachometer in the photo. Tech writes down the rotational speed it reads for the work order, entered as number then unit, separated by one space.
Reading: 3600 rpm
